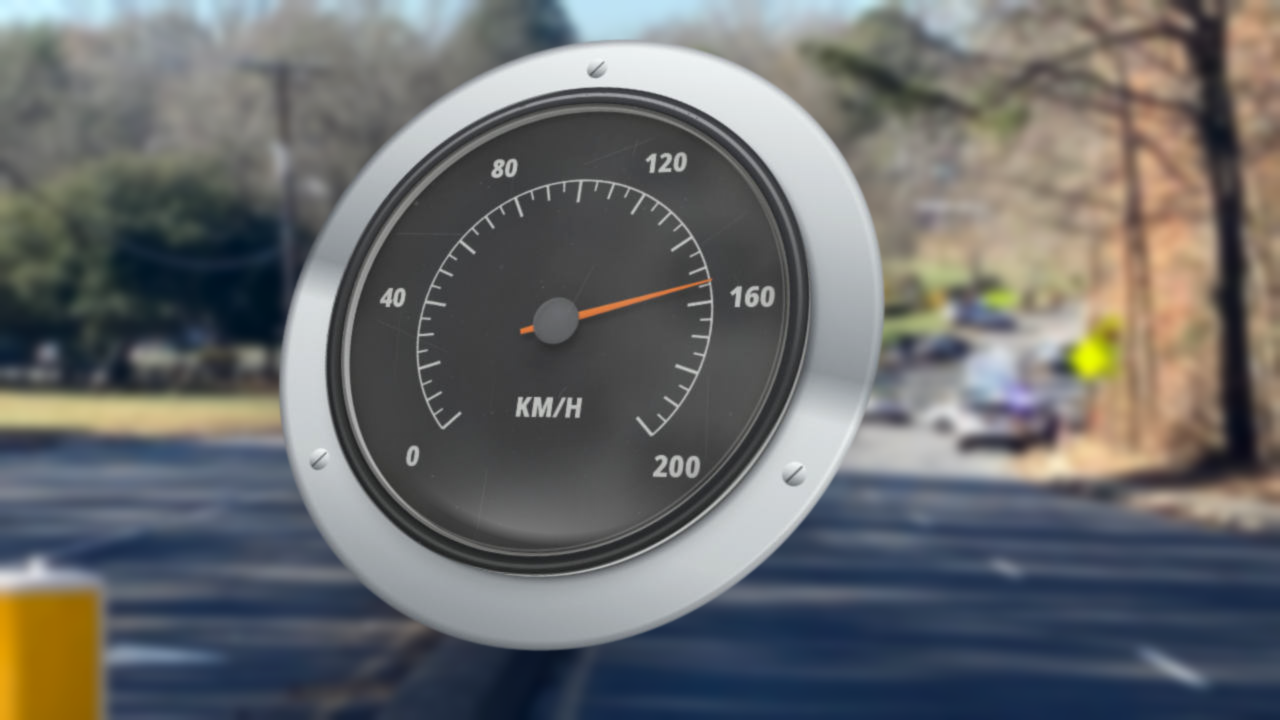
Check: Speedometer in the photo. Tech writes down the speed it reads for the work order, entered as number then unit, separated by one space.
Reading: 155 km/h
